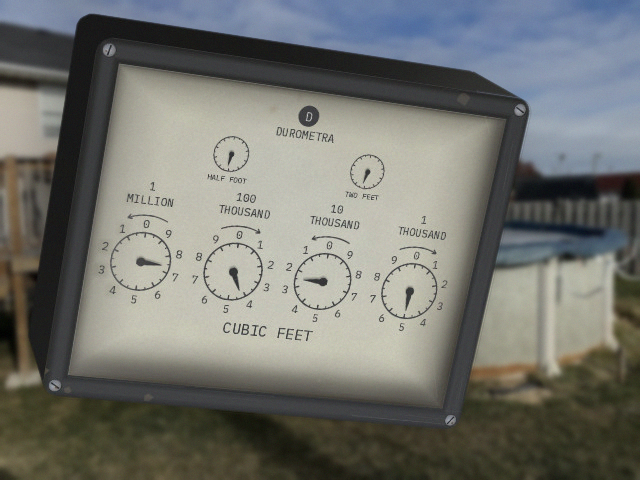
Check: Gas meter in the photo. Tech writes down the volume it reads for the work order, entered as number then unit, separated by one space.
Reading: 742500 ft³
